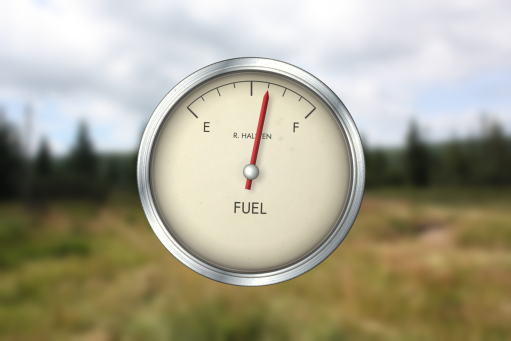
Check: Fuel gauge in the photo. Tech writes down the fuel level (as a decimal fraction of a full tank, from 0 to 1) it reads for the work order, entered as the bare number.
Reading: 0.625
